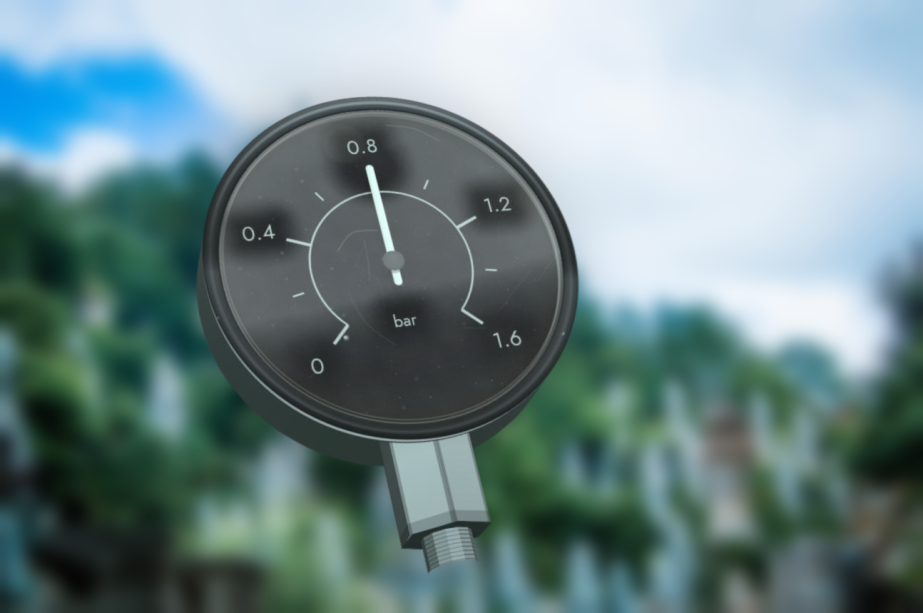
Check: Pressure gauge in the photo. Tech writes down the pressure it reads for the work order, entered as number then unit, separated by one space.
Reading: 0.8 bar
